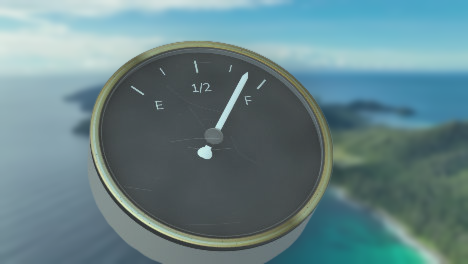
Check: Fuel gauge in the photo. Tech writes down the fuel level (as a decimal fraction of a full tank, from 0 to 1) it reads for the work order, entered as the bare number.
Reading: 0.875
